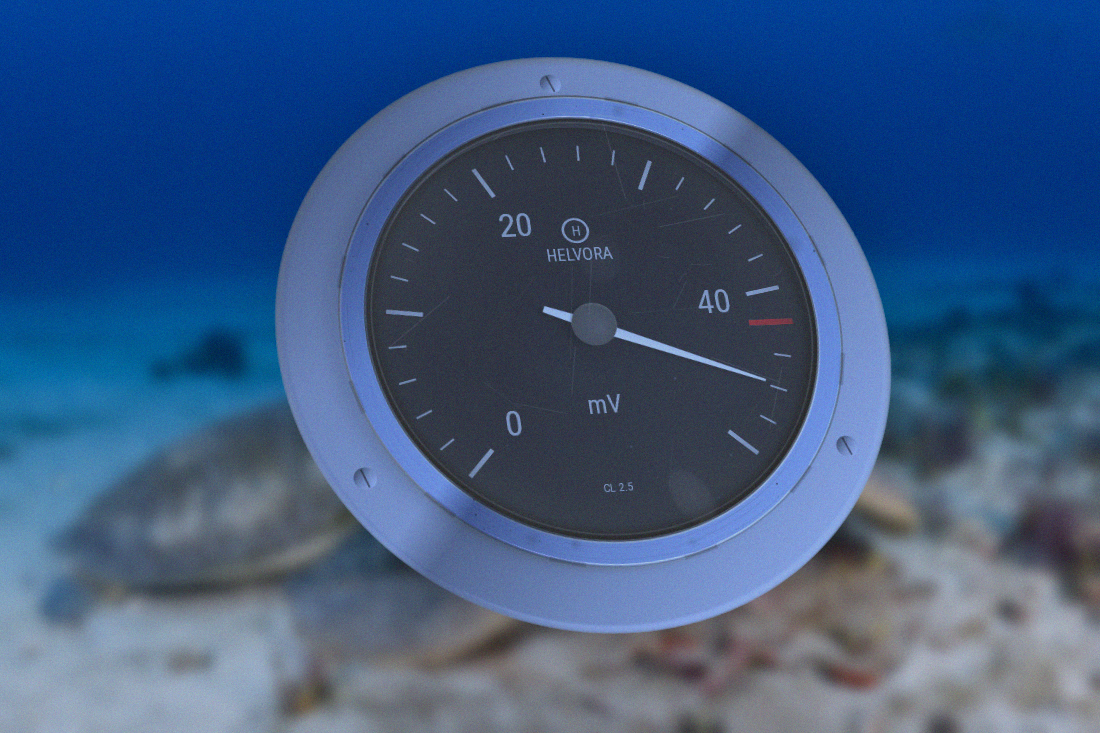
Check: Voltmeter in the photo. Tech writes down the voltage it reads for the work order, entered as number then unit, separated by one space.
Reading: 46 mV
